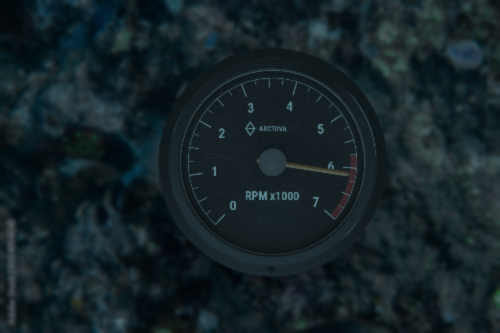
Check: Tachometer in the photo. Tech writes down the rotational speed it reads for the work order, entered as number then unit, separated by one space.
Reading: 6125 rpm
